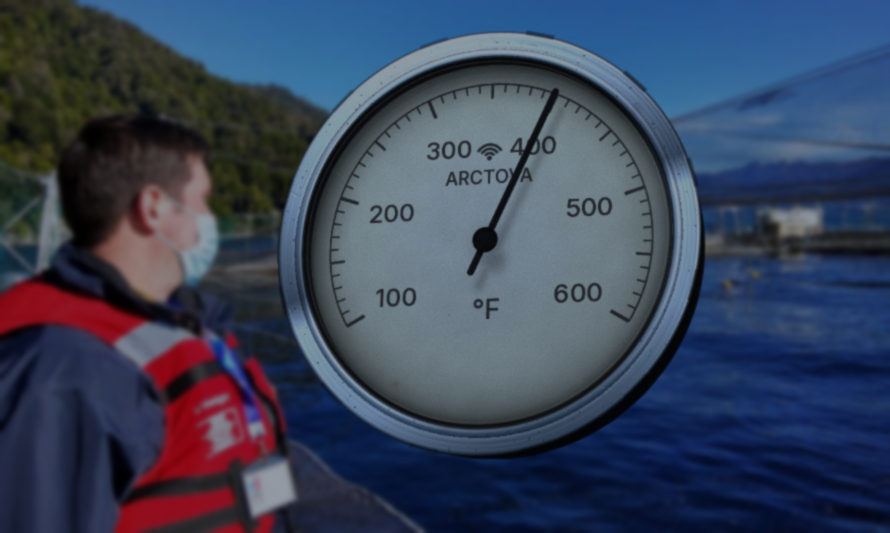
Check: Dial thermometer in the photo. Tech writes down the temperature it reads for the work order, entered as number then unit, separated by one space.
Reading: 400 °F
